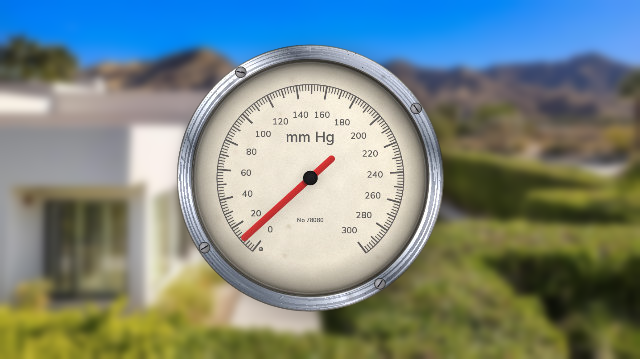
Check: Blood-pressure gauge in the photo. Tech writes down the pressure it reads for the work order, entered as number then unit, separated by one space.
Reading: 10 mmHg
